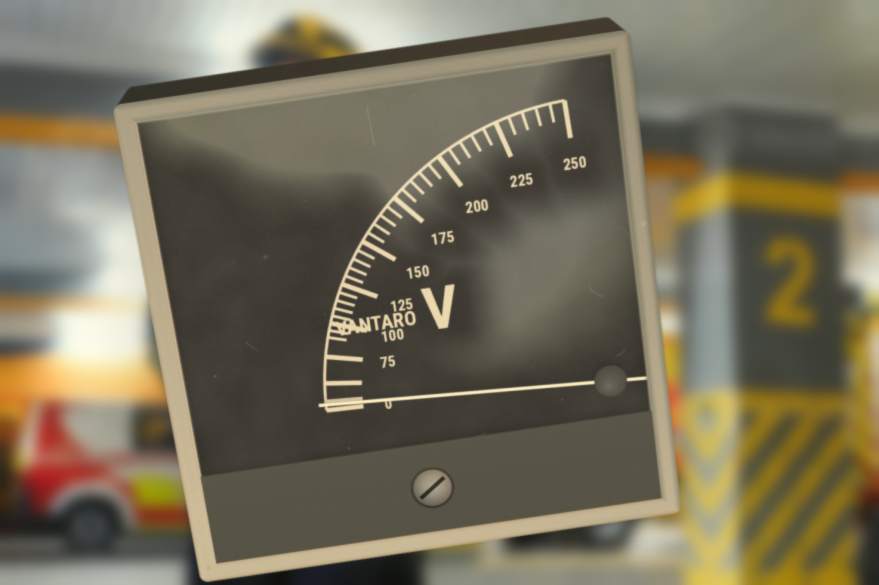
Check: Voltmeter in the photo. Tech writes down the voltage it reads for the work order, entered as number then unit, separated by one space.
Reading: 25 V
